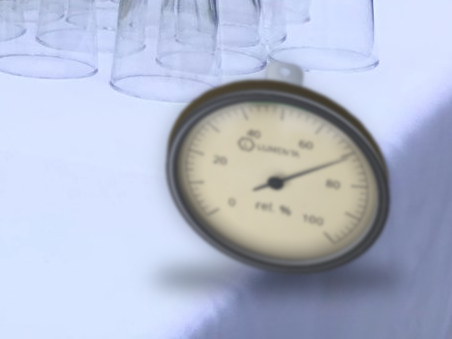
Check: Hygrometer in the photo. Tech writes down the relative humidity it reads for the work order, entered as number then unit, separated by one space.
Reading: 70 %
